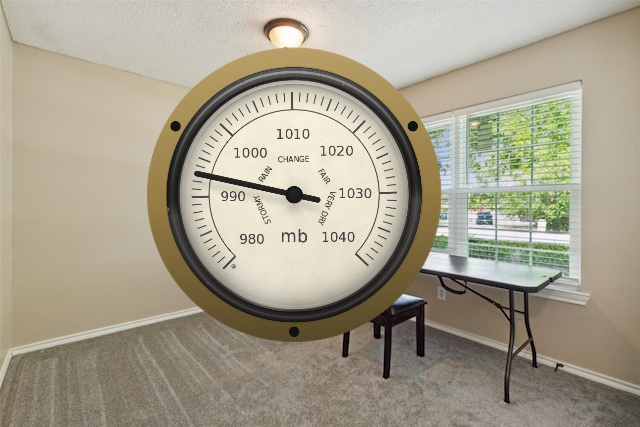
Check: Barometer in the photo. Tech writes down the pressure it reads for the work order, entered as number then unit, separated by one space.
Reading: 993 mbar
